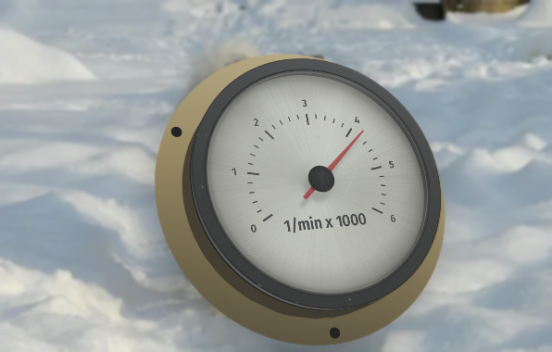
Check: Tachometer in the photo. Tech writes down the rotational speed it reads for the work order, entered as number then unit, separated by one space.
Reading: 4200 rpm
